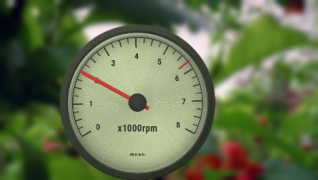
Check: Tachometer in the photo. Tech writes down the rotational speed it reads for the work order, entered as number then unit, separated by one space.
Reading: 2000 rpm
